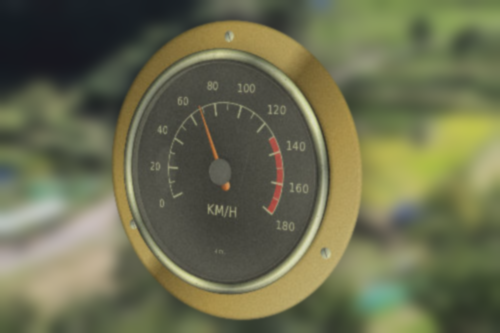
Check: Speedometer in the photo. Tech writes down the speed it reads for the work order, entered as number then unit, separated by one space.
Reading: 70 km/h
